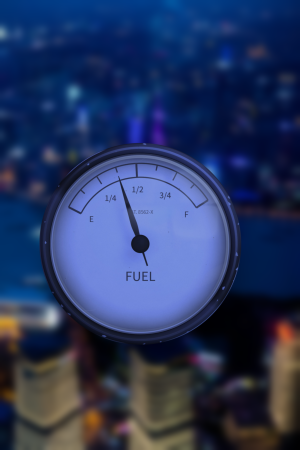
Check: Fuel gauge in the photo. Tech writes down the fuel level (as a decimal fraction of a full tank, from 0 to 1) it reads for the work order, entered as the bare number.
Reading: 0.375
